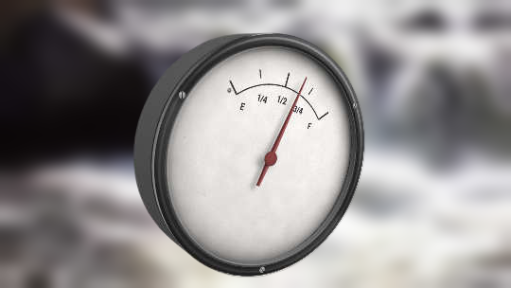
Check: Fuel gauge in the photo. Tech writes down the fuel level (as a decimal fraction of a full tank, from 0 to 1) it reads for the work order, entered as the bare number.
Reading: 0.625
